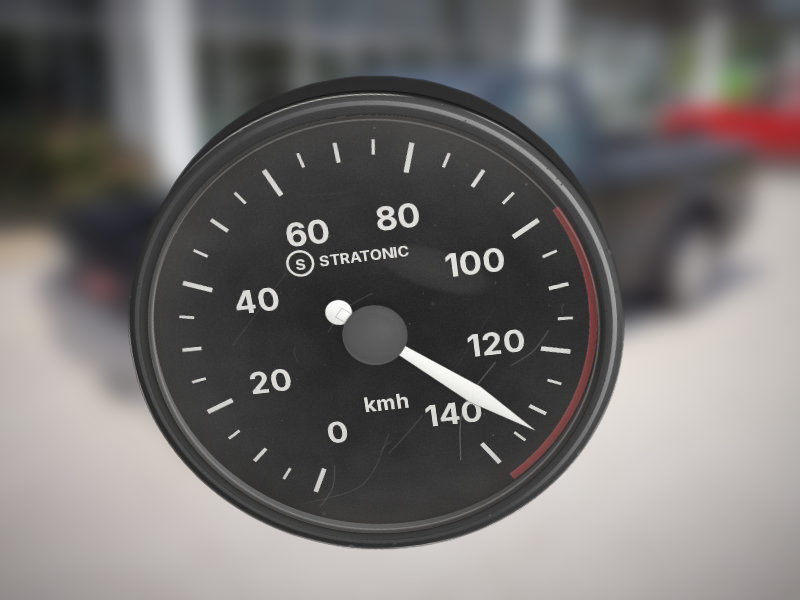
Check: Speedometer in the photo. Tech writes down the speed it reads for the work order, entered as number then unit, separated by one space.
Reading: 132.5 km/h
